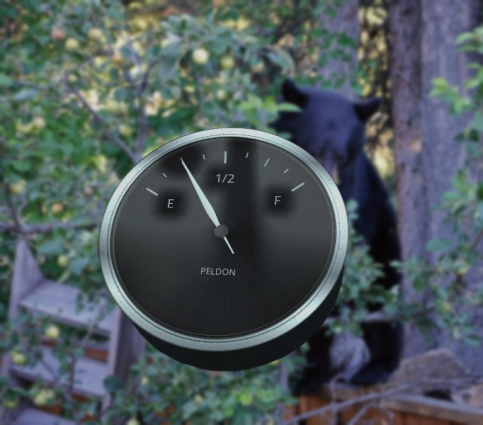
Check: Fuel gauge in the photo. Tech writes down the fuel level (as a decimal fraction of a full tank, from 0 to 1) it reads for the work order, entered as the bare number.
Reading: 0.25
